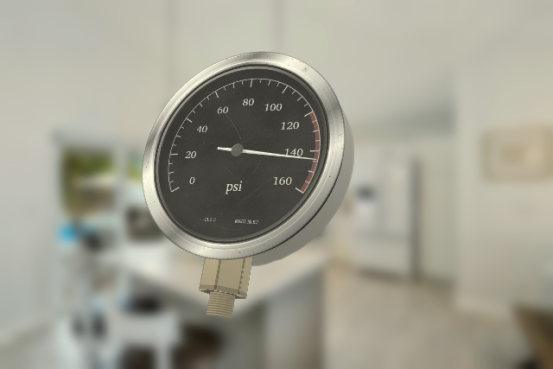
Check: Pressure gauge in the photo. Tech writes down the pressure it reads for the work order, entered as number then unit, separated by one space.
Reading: 145 psi
